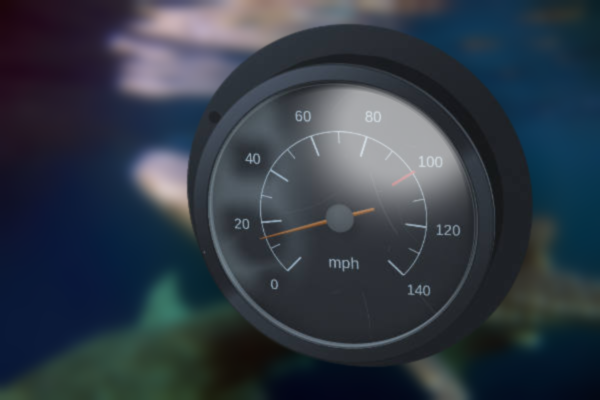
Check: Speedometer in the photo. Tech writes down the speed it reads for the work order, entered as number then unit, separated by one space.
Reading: 15 mph
